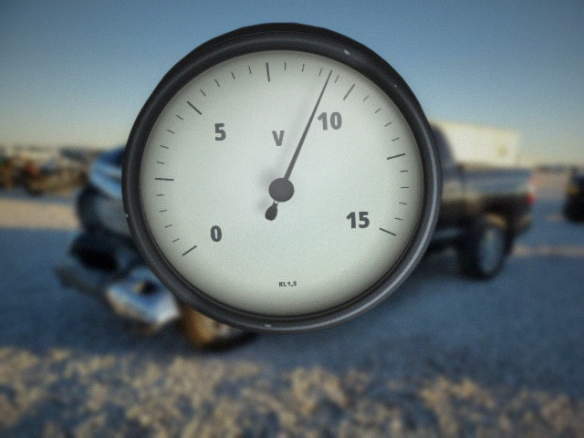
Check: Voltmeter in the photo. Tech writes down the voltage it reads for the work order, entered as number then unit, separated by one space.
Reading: 9.25 V
